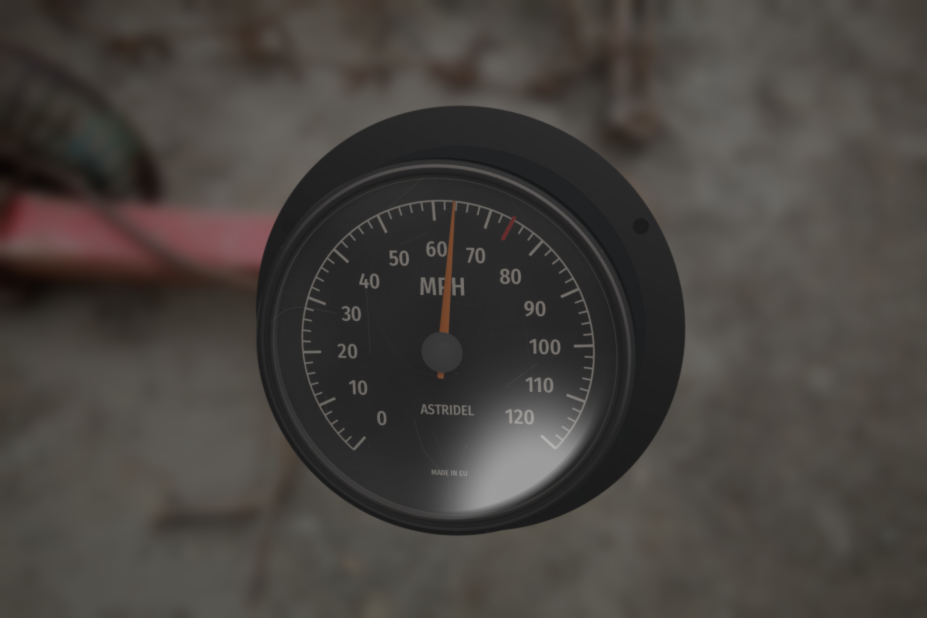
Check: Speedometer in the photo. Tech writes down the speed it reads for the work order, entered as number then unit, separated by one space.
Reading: 64 mph
